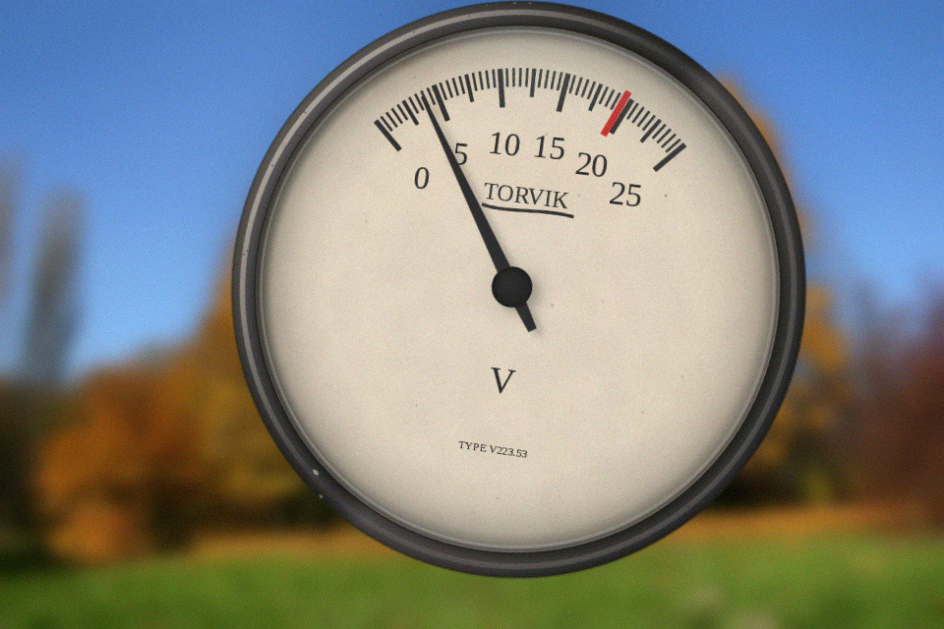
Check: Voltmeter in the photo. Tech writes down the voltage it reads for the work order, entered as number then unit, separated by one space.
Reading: 4 V
